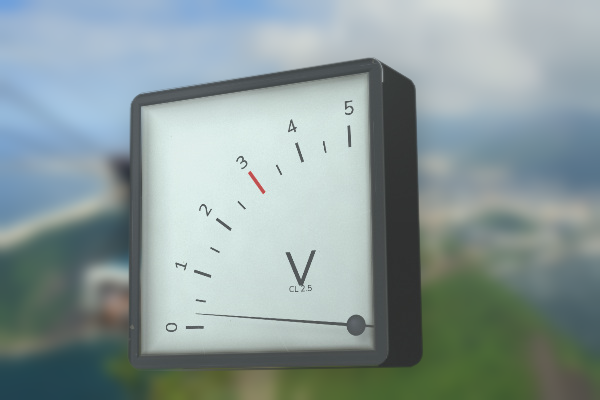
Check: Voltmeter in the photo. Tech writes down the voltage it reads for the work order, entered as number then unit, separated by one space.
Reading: 0.25 V
